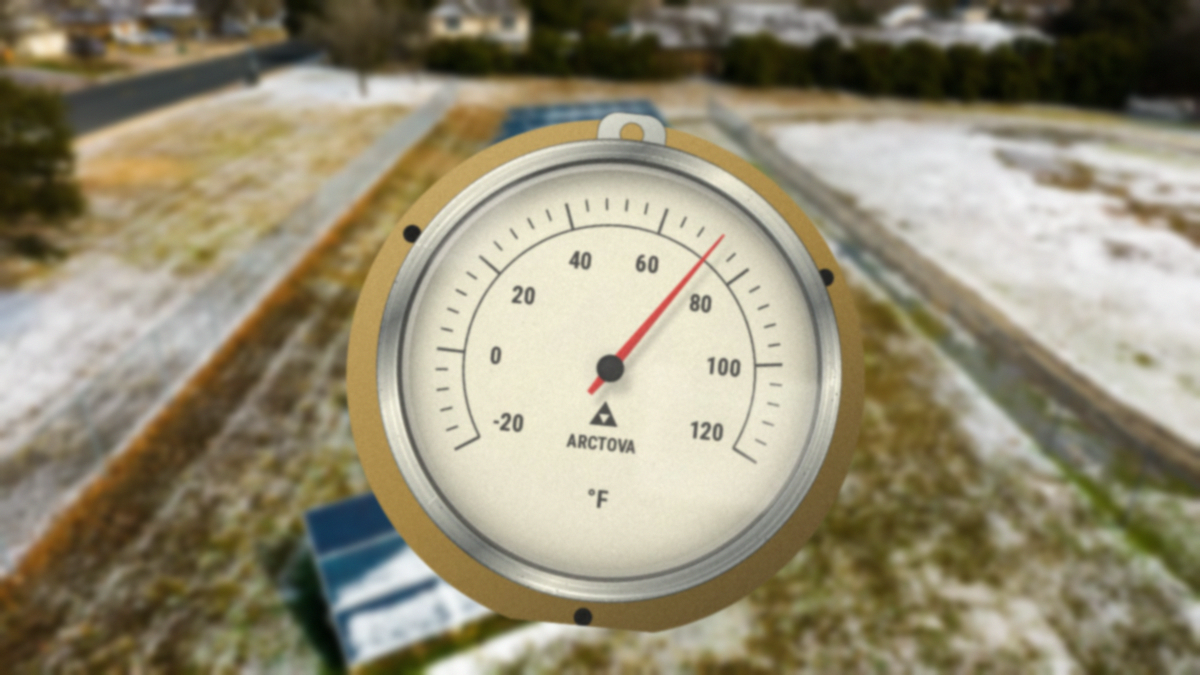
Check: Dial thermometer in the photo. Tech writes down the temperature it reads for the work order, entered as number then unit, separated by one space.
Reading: 72 °F
